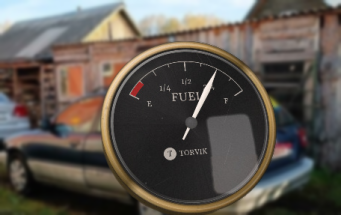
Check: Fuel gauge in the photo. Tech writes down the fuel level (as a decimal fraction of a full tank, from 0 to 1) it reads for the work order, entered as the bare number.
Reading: 0.75
